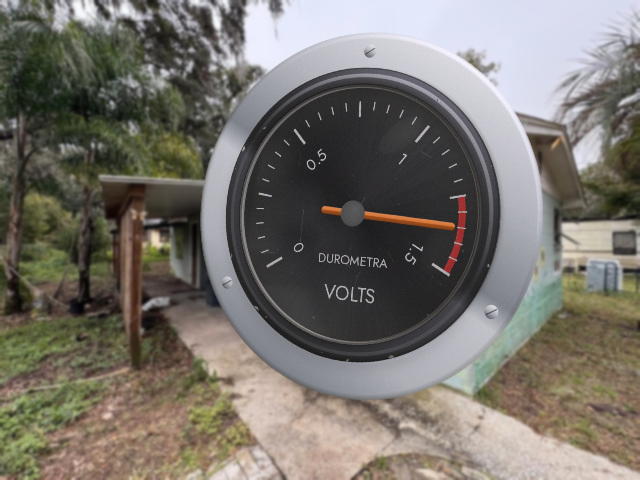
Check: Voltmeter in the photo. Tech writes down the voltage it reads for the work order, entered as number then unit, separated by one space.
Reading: 1.35 V
